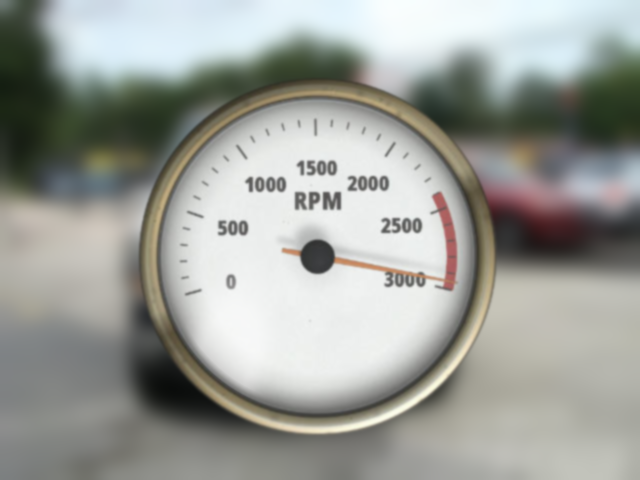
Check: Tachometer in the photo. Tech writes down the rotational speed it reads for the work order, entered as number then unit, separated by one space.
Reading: 2950 rpm
